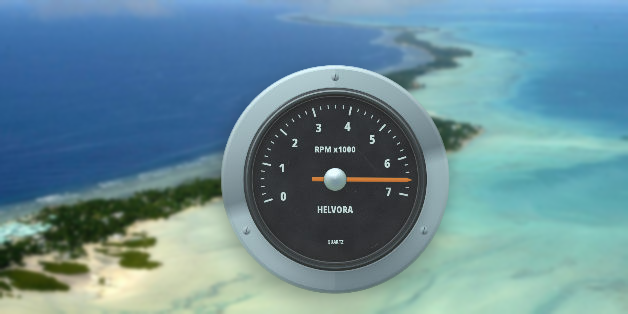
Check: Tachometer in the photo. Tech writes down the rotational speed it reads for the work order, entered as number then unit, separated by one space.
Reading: 6600 rpm
